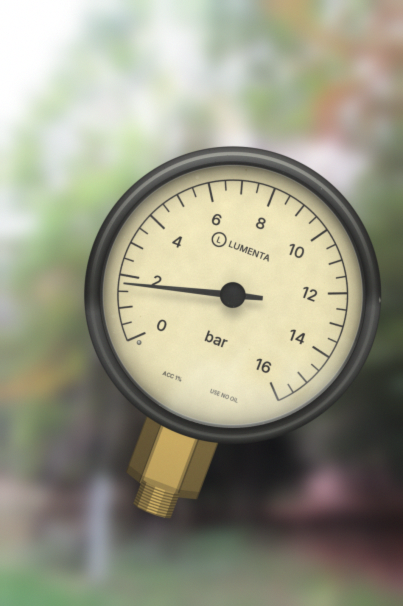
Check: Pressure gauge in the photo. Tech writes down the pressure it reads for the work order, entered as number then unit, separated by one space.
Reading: 1.75 bar
